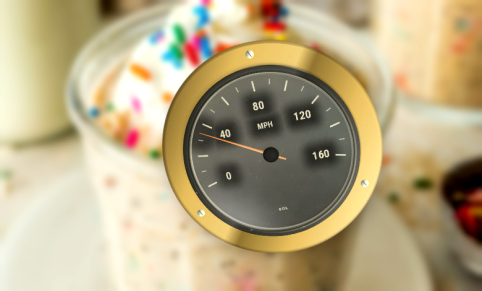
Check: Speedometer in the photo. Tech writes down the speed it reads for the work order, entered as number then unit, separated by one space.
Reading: 35 mph
